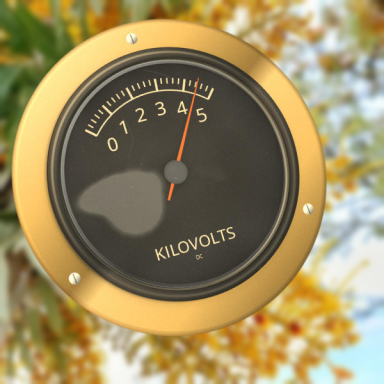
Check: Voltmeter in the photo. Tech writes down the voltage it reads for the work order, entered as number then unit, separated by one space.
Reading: 4.4 kV
